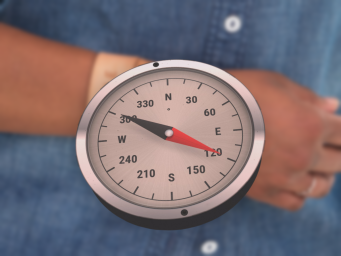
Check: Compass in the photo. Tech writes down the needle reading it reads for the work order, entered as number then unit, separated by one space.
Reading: 120 °
